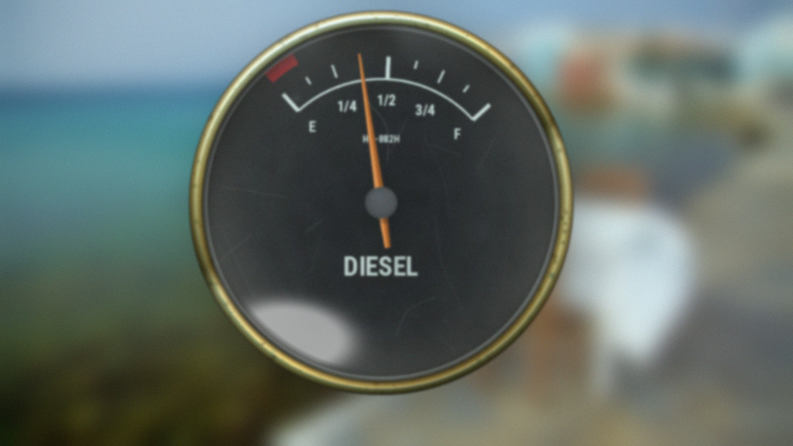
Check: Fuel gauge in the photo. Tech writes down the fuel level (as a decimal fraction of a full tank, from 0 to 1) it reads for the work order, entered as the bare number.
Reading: 0.375
